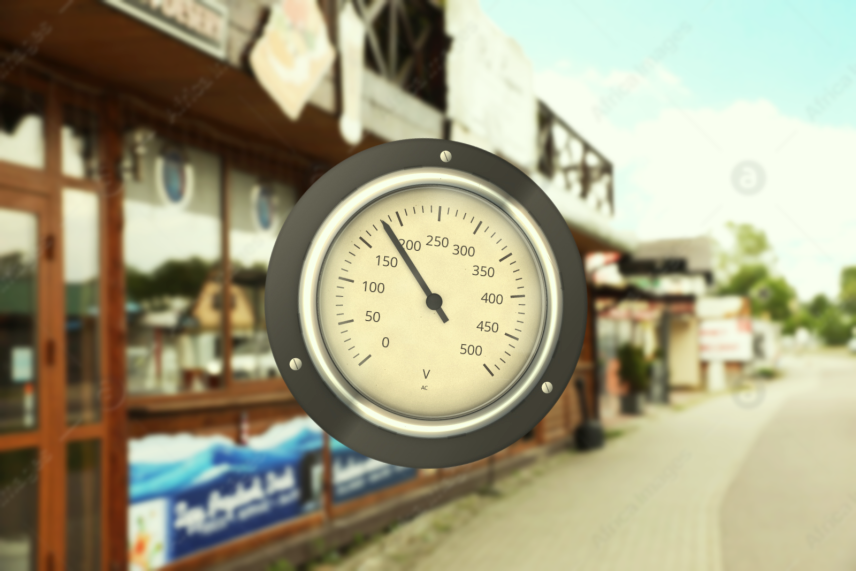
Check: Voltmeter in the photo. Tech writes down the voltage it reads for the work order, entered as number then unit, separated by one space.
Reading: 180 V
